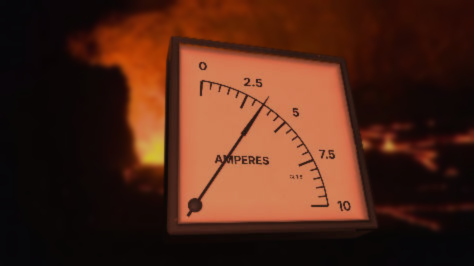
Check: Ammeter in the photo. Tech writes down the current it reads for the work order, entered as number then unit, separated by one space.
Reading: 3.5 A
